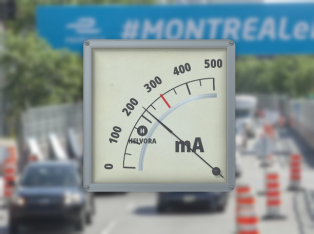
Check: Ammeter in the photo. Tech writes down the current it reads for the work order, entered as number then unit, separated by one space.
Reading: 225 mA
